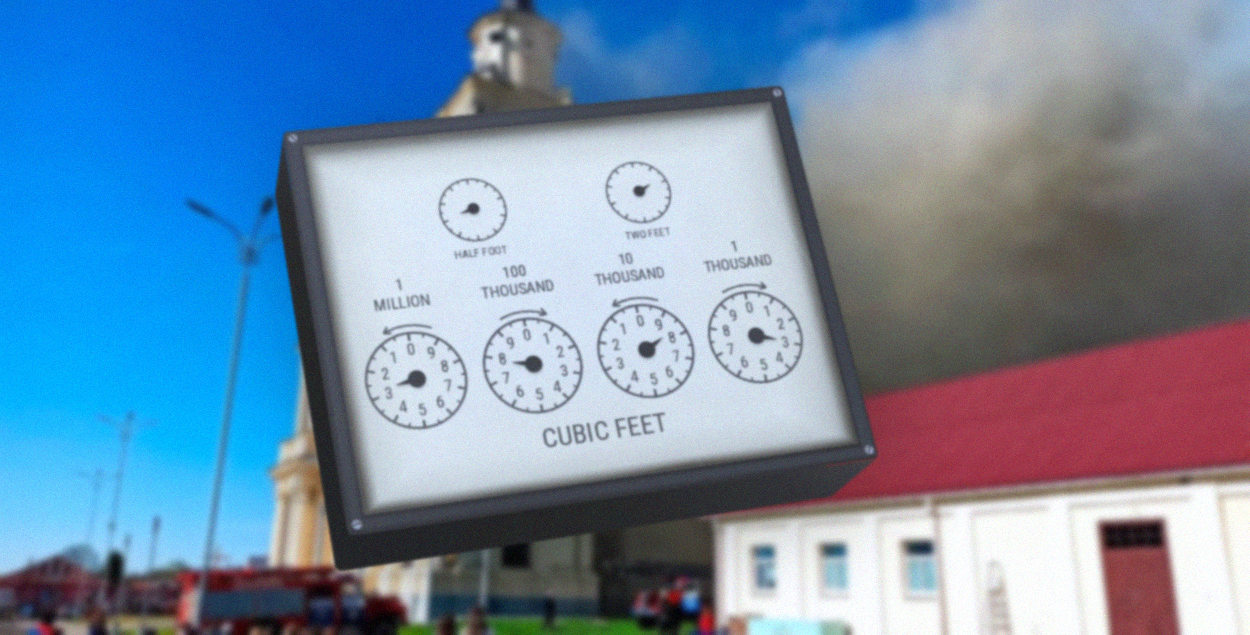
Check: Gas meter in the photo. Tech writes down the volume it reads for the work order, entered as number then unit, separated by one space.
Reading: 278300 ft³
